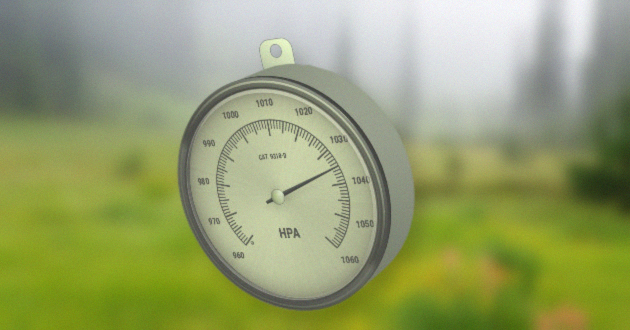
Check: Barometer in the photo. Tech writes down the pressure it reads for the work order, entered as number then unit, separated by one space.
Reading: 1035 hPa
